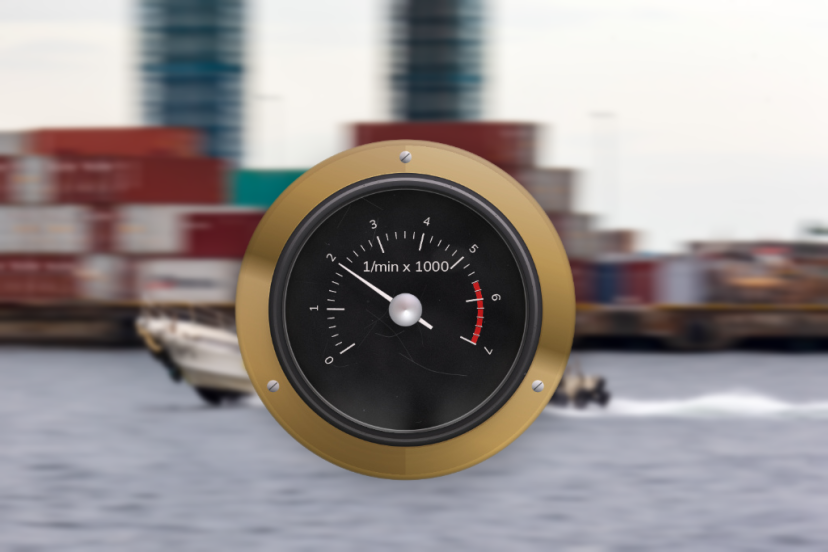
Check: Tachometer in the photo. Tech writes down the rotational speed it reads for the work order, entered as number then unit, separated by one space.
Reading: 2000 rpm
